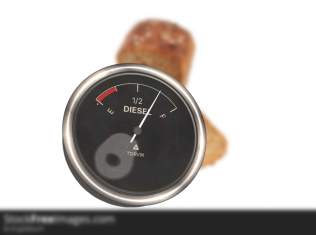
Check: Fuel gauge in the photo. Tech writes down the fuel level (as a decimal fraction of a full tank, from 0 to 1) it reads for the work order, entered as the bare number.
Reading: 0.75
